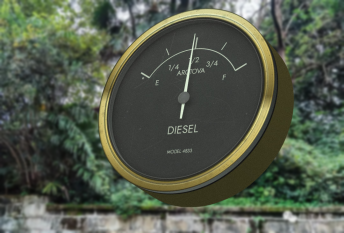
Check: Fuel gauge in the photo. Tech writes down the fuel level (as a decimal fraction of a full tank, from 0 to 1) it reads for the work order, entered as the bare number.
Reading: 0.5
